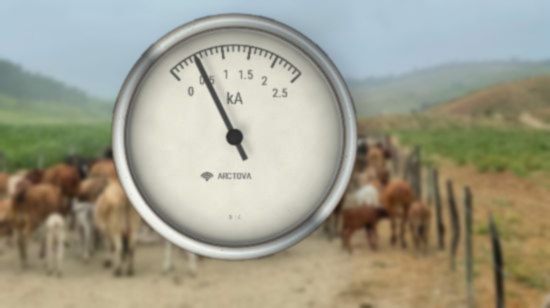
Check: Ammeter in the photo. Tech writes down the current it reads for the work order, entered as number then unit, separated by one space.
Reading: 0.5 kA
